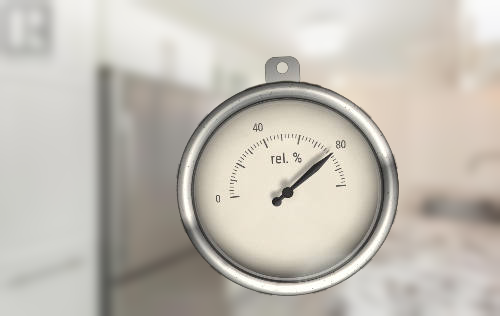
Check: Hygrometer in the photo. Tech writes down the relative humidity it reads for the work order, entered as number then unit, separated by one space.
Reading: 80 %
